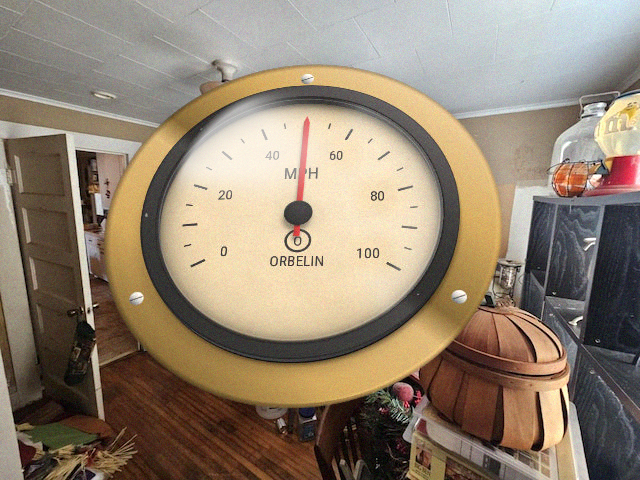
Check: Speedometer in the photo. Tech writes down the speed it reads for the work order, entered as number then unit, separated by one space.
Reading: 50 mph
